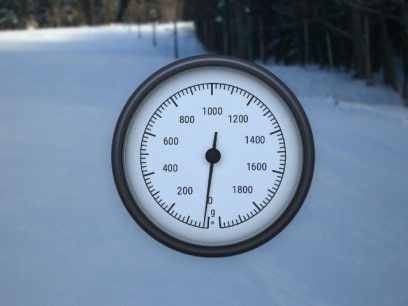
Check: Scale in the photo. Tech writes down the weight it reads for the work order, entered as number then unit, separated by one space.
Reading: 20 g
